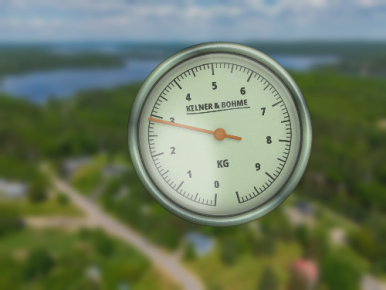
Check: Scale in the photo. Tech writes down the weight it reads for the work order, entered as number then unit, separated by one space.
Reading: 2.9 kg
